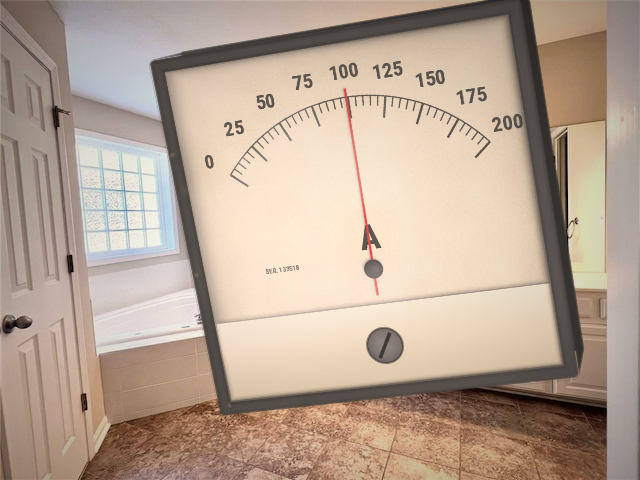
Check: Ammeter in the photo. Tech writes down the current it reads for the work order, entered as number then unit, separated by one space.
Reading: 100 A
